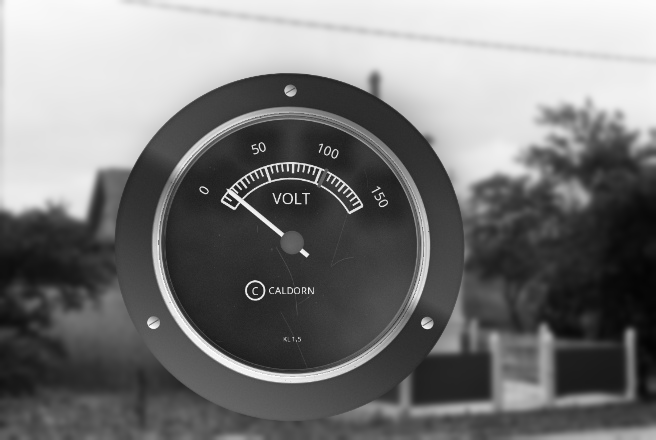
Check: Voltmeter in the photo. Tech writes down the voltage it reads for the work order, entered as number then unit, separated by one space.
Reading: 10 V
